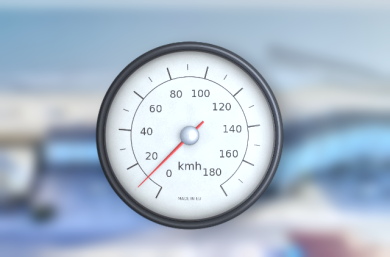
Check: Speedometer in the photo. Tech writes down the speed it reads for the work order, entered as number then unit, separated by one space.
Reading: 10 km/h
